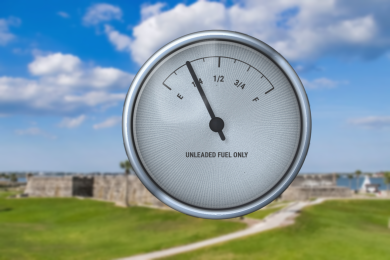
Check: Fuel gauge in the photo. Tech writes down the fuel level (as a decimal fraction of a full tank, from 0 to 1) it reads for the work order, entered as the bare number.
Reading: 0.25
